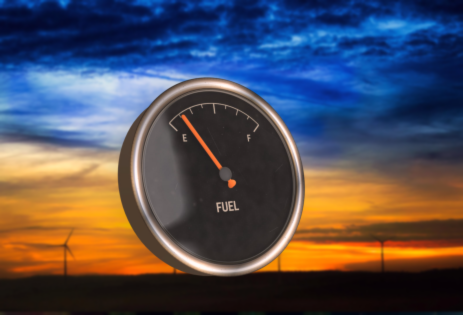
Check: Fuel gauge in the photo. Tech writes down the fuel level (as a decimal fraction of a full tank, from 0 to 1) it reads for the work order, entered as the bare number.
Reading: 0.125
